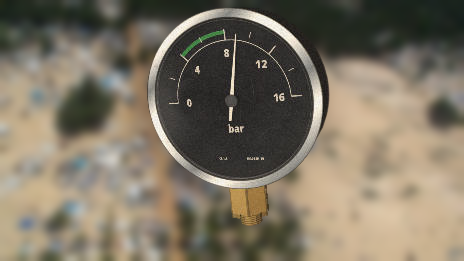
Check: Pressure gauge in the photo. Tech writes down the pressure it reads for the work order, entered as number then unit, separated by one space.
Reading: 9 bar
